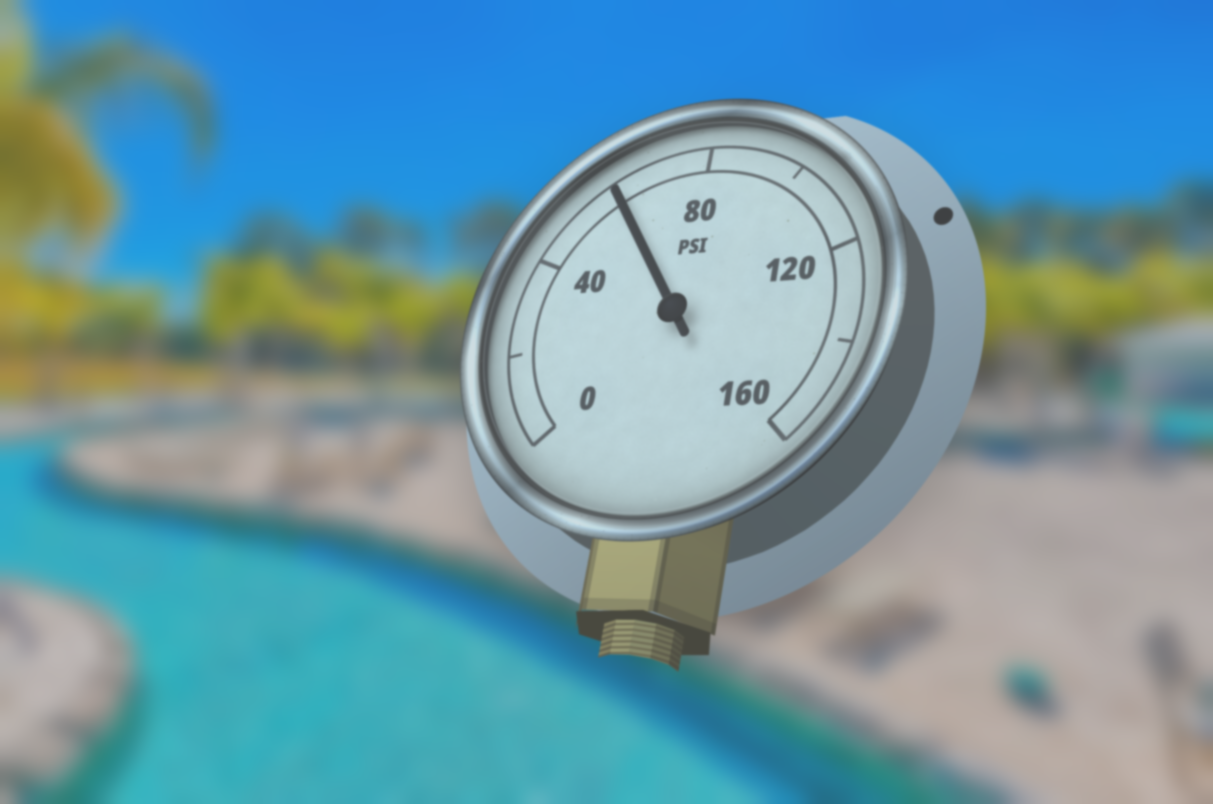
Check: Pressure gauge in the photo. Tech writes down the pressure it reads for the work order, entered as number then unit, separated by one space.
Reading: 60 psi
